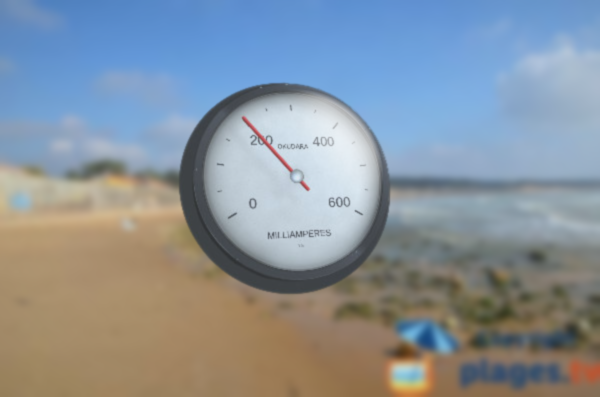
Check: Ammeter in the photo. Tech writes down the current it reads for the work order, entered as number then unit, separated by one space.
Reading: 200 mA
